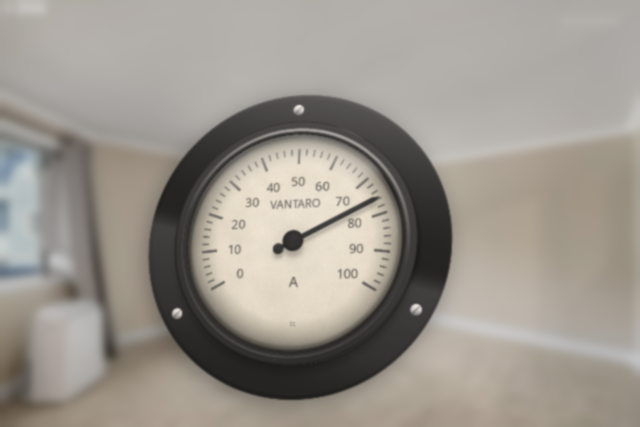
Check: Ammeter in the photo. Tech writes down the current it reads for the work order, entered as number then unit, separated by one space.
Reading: 76 A
